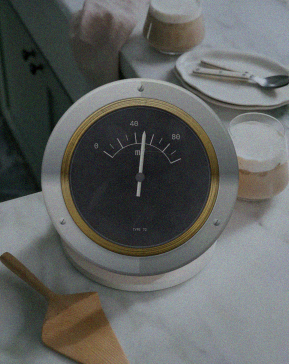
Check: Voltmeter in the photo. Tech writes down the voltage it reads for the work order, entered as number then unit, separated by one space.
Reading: 50 mV
